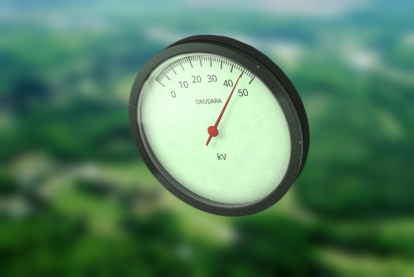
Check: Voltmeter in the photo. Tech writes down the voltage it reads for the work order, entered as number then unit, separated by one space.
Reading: 45 kV
